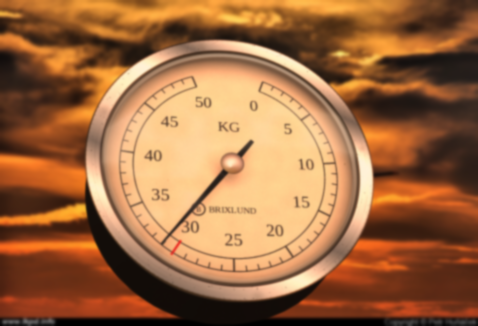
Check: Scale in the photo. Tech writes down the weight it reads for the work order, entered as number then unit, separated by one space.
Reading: 31 kg
